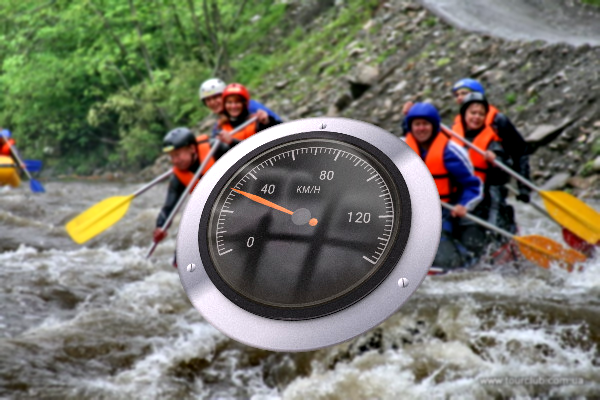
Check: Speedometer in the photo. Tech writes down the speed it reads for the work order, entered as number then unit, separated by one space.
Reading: 30 km/h
